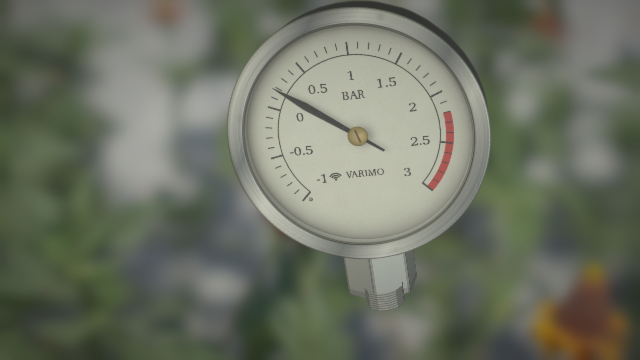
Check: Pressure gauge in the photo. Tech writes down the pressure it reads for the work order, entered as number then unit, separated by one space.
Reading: 0.2 bar
